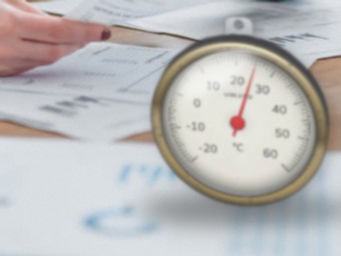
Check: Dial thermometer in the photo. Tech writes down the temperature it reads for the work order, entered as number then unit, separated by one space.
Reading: 25 °C
